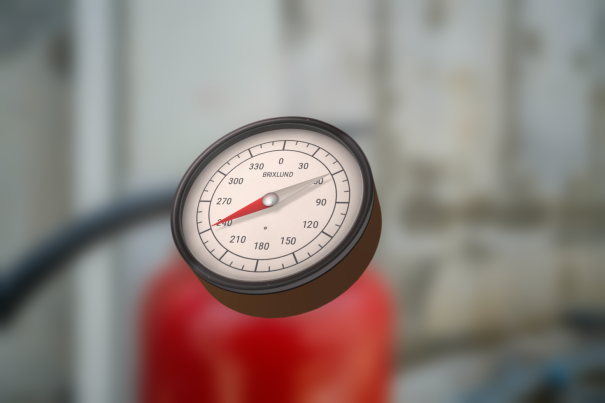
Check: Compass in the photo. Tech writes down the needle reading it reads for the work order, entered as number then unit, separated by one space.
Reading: 240 °
